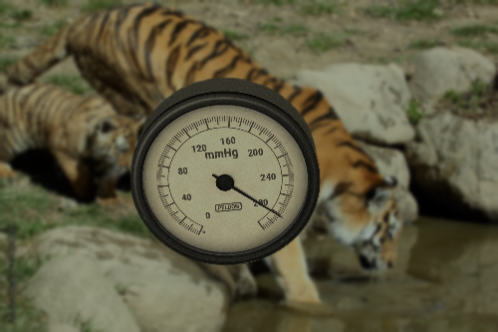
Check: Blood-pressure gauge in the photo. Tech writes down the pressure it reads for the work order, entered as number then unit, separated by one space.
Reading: 280 mmHg
